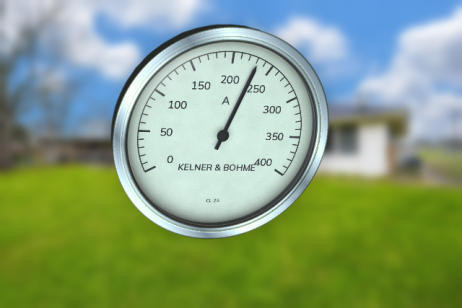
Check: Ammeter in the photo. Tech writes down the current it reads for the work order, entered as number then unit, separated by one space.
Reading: 230 A
